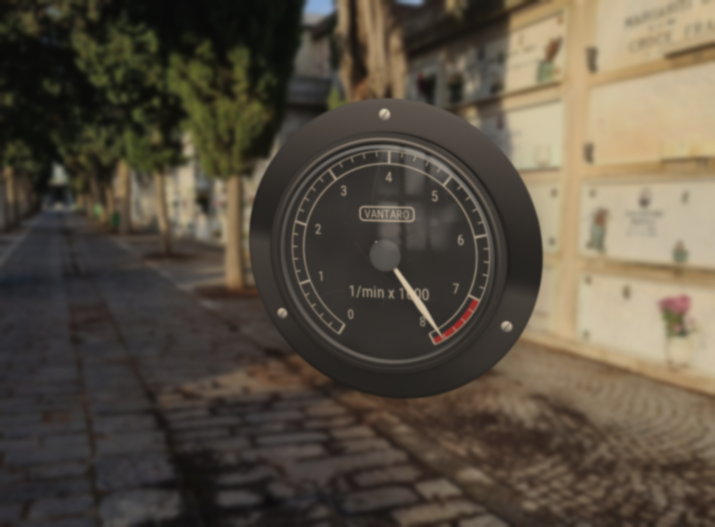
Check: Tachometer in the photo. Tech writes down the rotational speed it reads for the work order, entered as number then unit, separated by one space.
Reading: 7800 rpm
